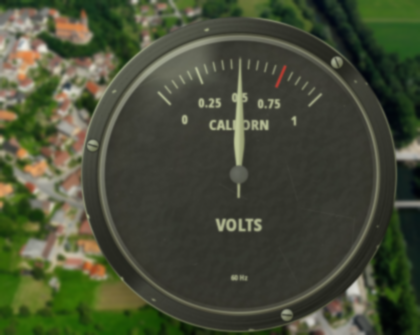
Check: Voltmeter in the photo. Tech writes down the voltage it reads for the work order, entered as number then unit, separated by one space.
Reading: 0.5 V
